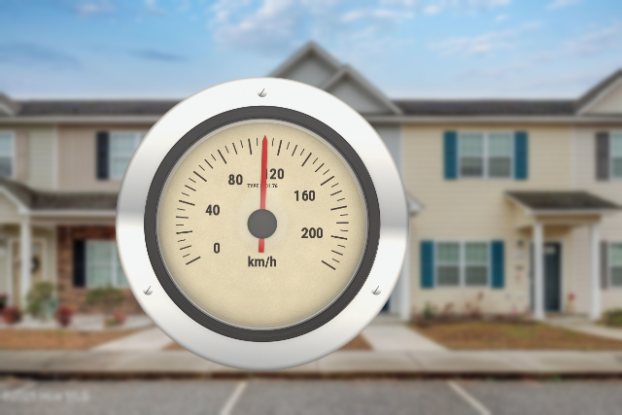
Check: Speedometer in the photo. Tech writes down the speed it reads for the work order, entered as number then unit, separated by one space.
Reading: 110 km/h
